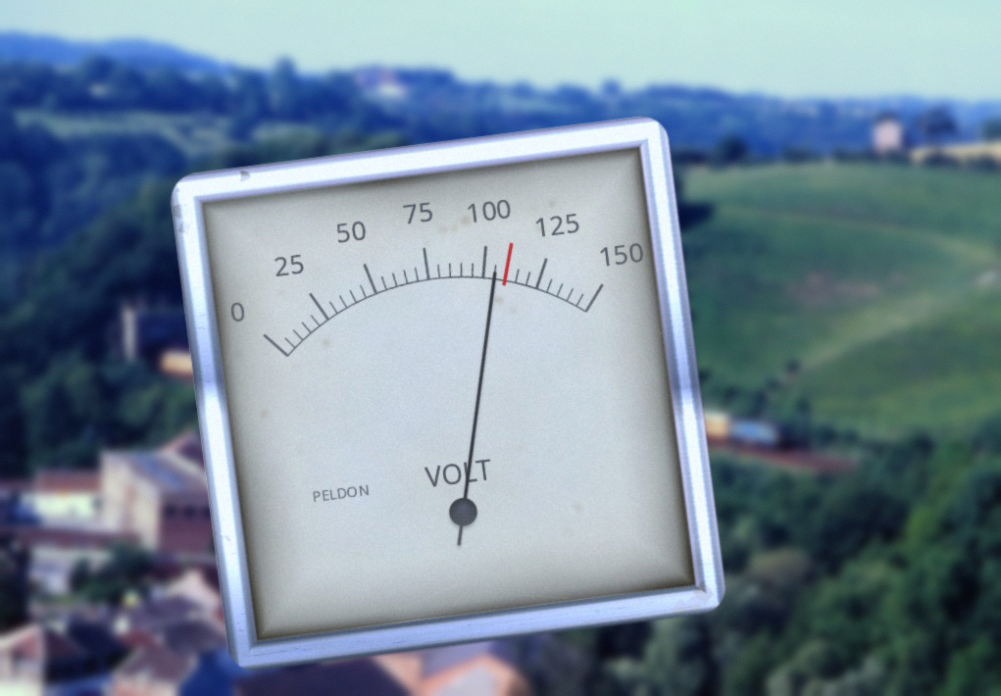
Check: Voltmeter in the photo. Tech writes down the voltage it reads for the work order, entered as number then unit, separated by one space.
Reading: 105 V
